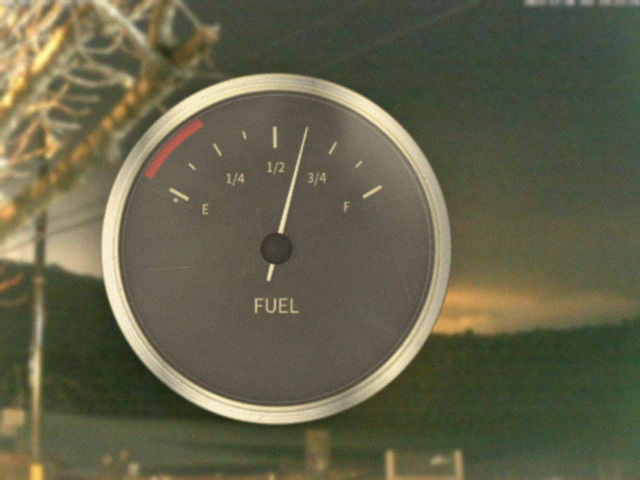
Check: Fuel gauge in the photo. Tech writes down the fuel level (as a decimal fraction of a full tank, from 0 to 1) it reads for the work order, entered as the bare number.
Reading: 0.625
